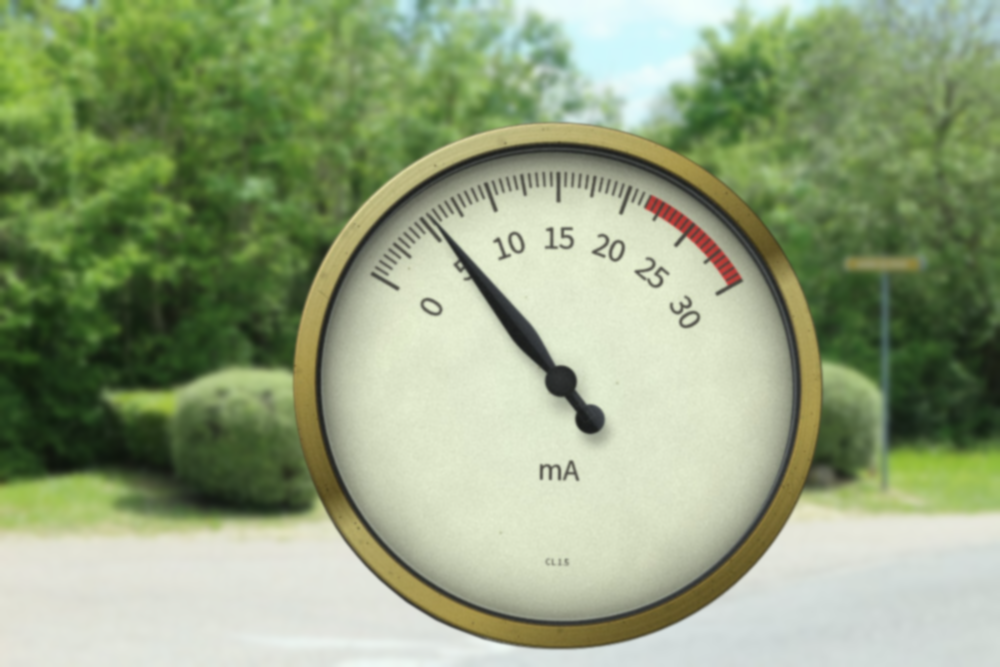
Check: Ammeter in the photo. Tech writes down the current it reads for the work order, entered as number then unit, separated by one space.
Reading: 5.5 mA
